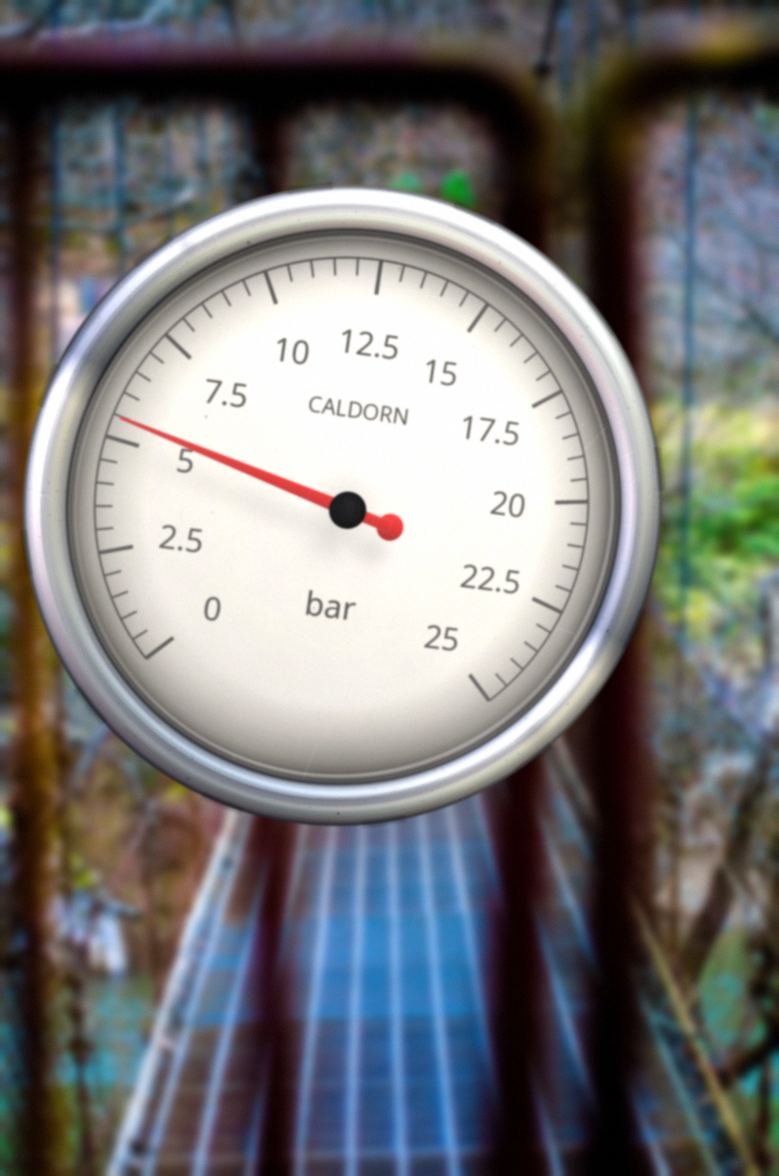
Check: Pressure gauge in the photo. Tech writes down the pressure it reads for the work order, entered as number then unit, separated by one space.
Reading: 5.5 bar
